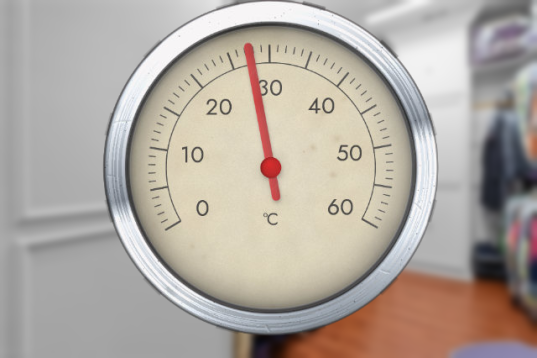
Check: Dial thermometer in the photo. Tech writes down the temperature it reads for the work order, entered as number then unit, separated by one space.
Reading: 27.5 °C
